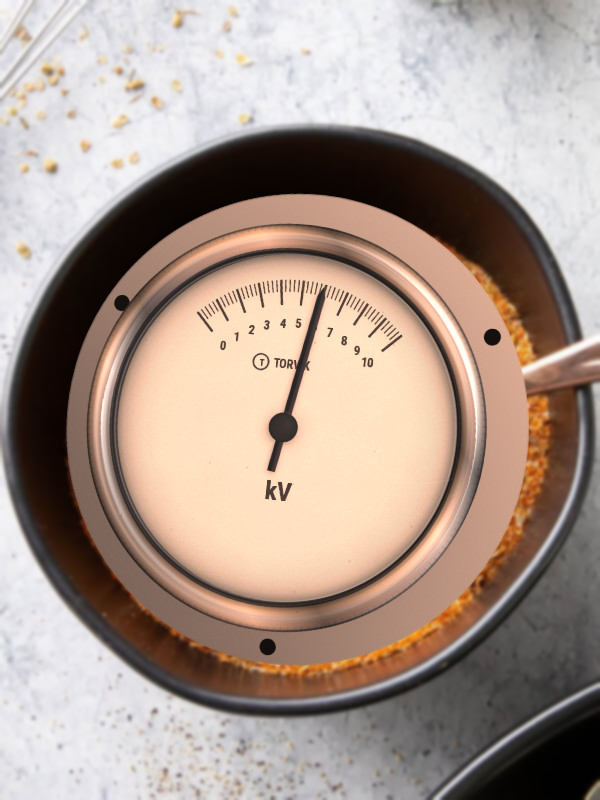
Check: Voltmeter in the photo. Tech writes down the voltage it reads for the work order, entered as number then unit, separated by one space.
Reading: 6 kV
